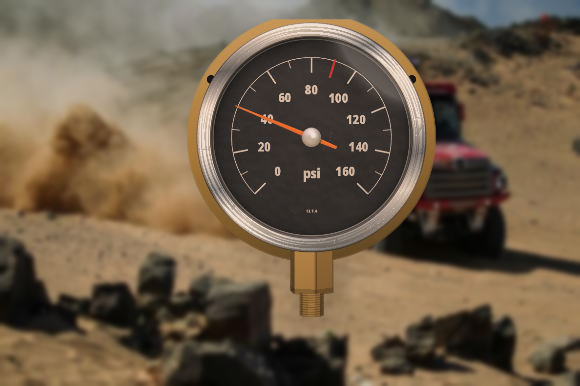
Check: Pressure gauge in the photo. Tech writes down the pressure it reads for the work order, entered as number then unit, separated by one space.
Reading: 40 psi
